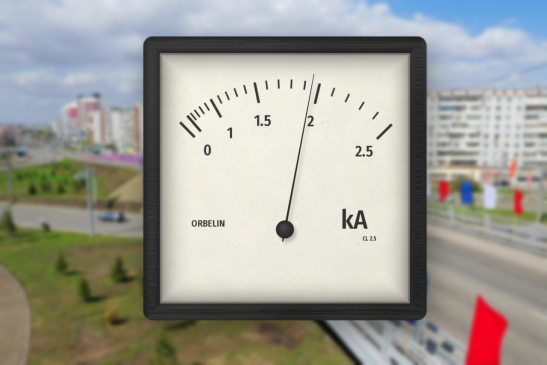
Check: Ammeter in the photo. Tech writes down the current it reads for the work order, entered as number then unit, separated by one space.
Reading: 1.95 kA
